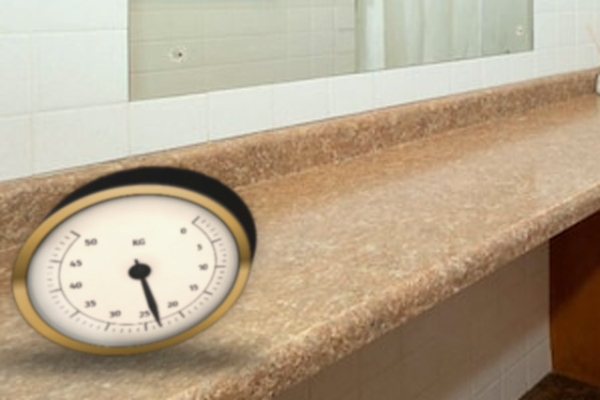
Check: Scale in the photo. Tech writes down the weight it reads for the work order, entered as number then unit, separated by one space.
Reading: 23 kg
